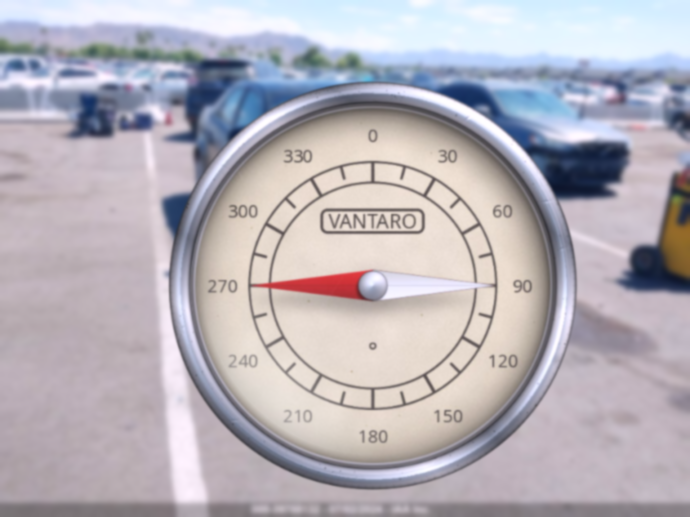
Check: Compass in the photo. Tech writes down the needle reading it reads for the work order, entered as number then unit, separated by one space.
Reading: 270 °
